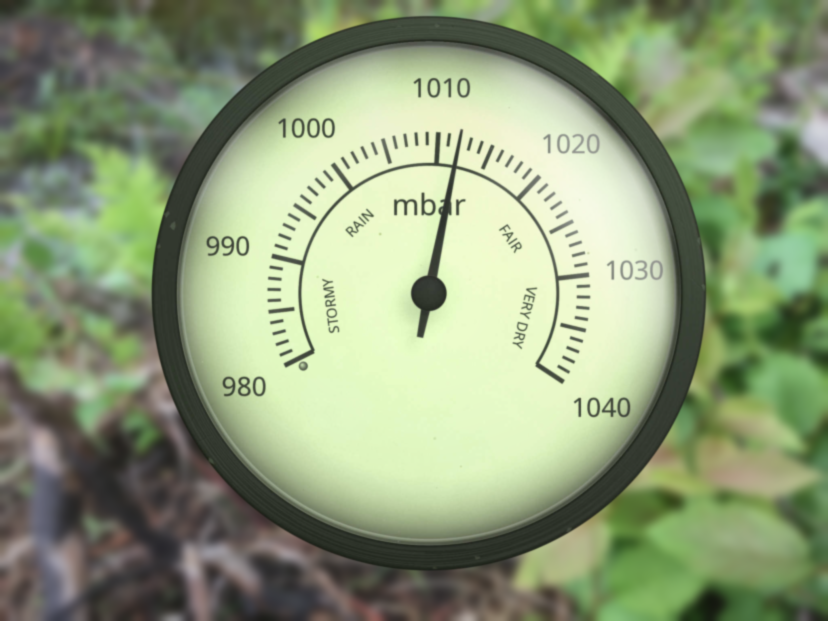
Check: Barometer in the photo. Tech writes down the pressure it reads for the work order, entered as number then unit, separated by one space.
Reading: 1012 mbar
